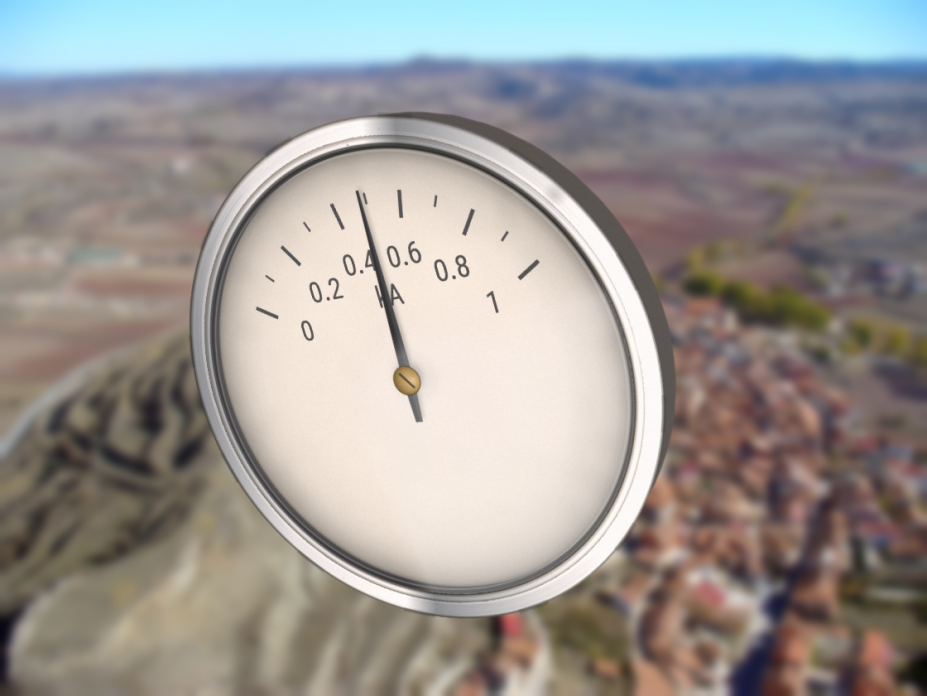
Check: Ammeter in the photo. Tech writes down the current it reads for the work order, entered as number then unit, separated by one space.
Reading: 0.5 kA
